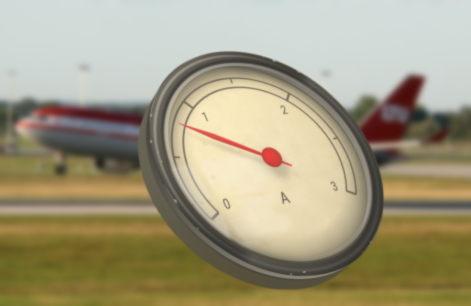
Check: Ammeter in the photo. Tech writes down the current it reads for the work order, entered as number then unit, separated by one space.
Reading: 0.75 A
